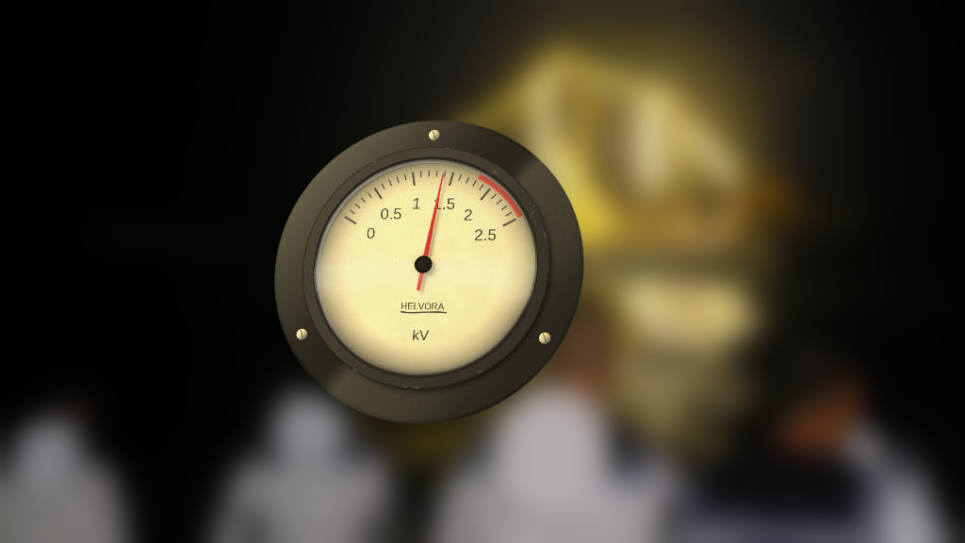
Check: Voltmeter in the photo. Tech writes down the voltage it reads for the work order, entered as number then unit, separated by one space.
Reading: 1.4 kV
